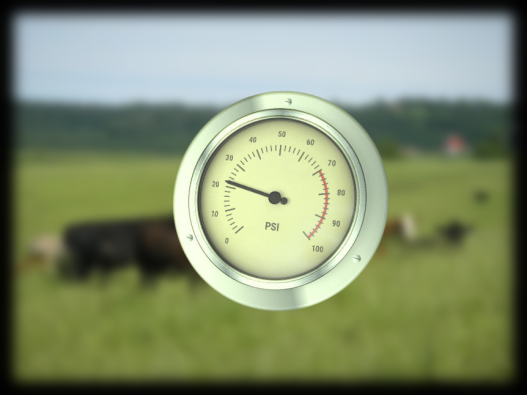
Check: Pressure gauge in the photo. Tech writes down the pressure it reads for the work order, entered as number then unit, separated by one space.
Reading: 22 psi
